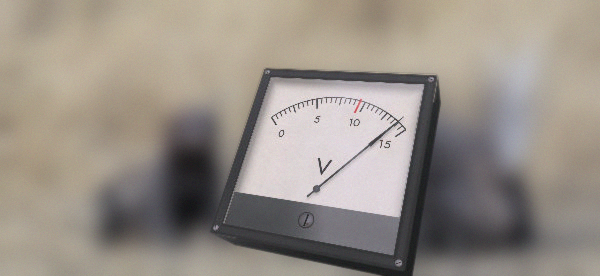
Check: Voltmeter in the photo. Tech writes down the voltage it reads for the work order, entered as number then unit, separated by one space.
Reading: 14 V
